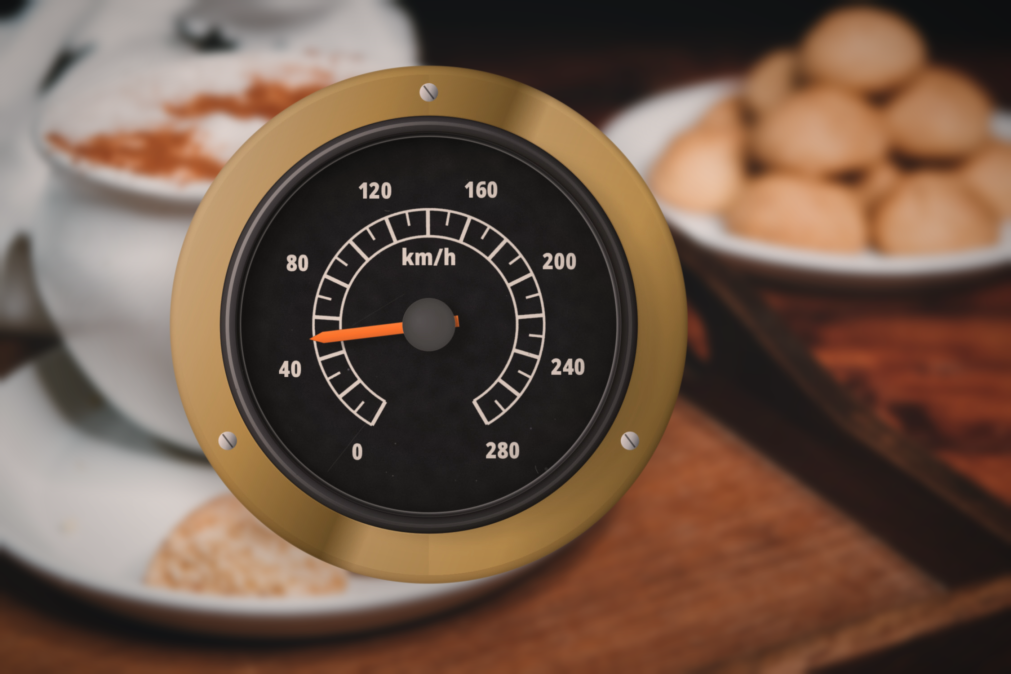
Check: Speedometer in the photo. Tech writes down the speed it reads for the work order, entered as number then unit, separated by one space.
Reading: 50 km/h
